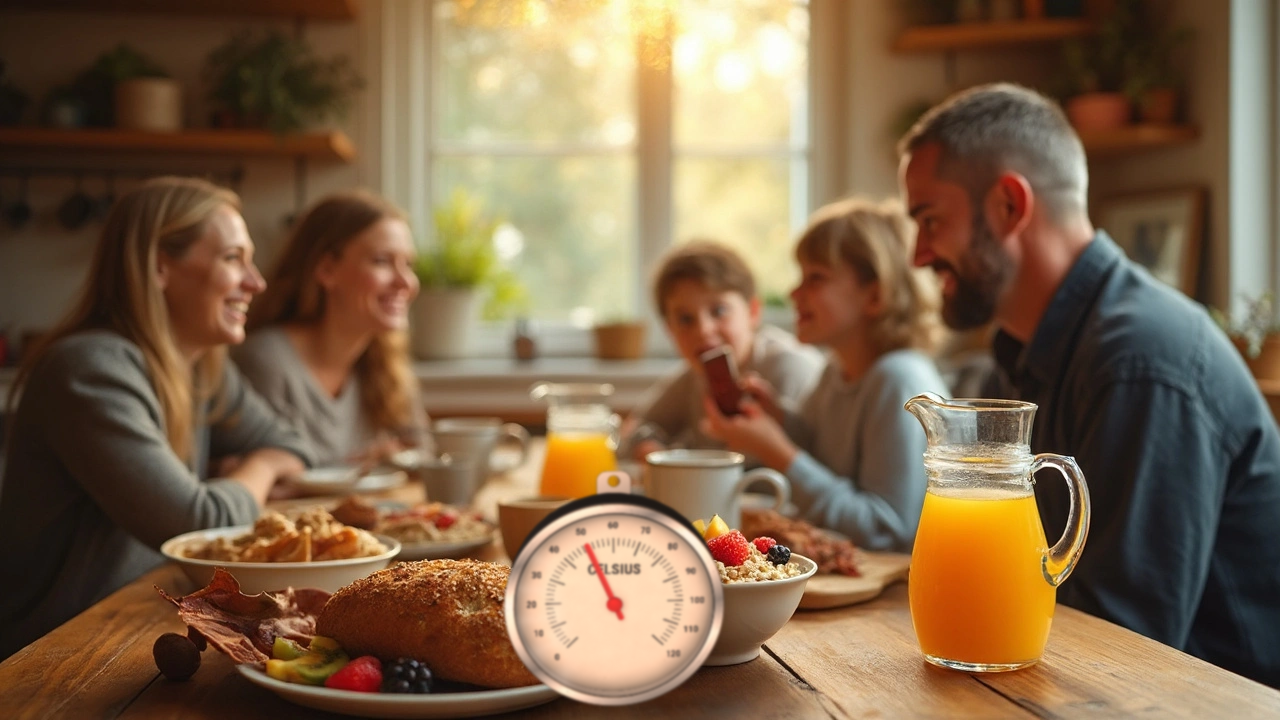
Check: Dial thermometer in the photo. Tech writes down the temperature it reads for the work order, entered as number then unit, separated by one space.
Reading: 50 °C
